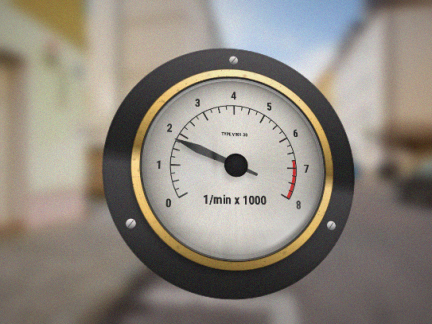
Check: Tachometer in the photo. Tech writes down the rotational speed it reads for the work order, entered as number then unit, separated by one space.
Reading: 1750 rpm
